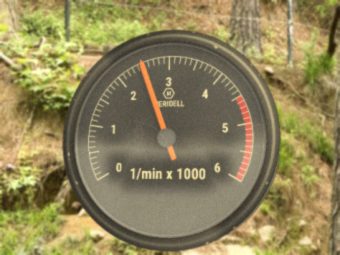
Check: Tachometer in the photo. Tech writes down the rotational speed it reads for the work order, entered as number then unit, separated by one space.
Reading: 2500 rpm
